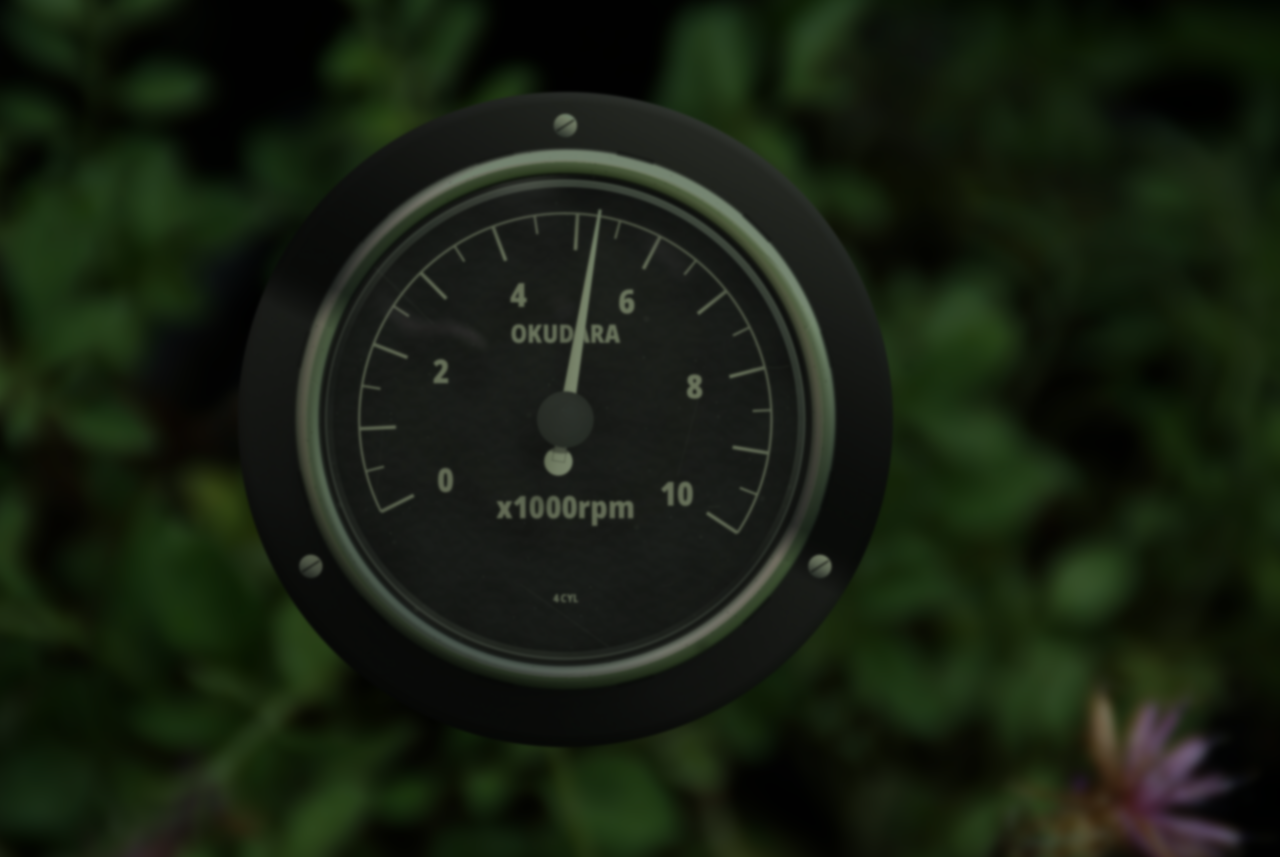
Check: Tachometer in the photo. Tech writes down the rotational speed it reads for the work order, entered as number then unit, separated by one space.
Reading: 5250 rpm
